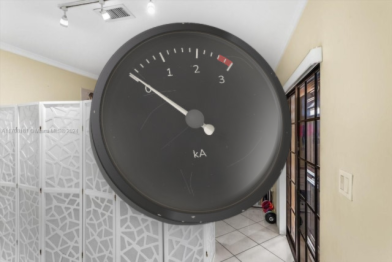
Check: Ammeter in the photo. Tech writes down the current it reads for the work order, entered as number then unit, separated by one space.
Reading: 0 kA
